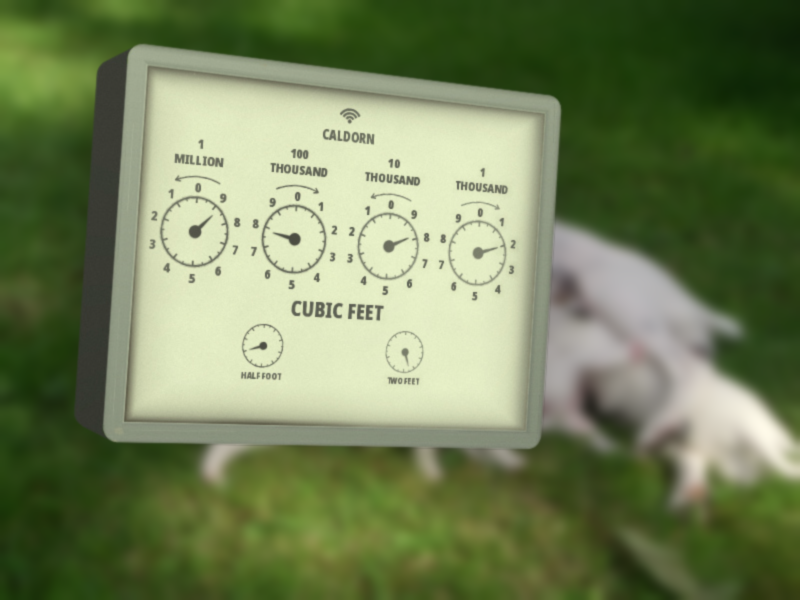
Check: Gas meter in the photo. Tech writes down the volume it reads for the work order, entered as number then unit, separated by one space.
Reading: 878200 ft³
